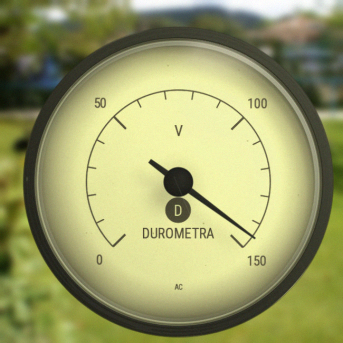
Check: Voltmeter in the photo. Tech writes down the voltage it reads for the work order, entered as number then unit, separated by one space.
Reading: 145 V
